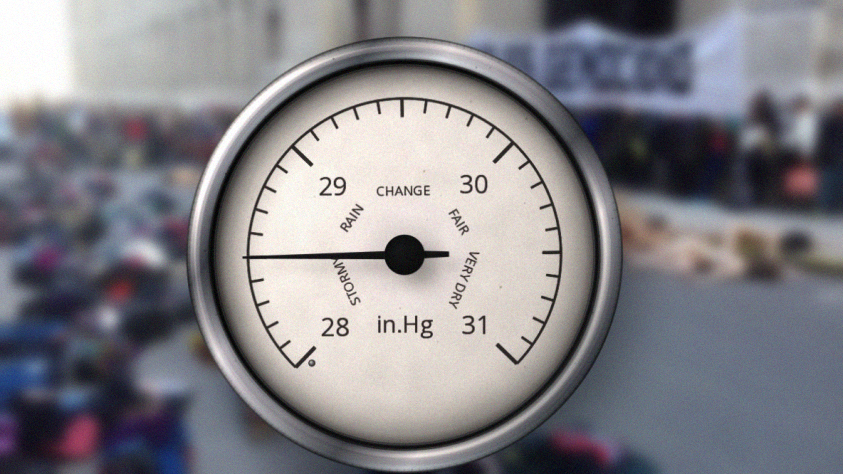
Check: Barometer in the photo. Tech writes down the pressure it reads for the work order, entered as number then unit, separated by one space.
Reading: 28.5 inHg
